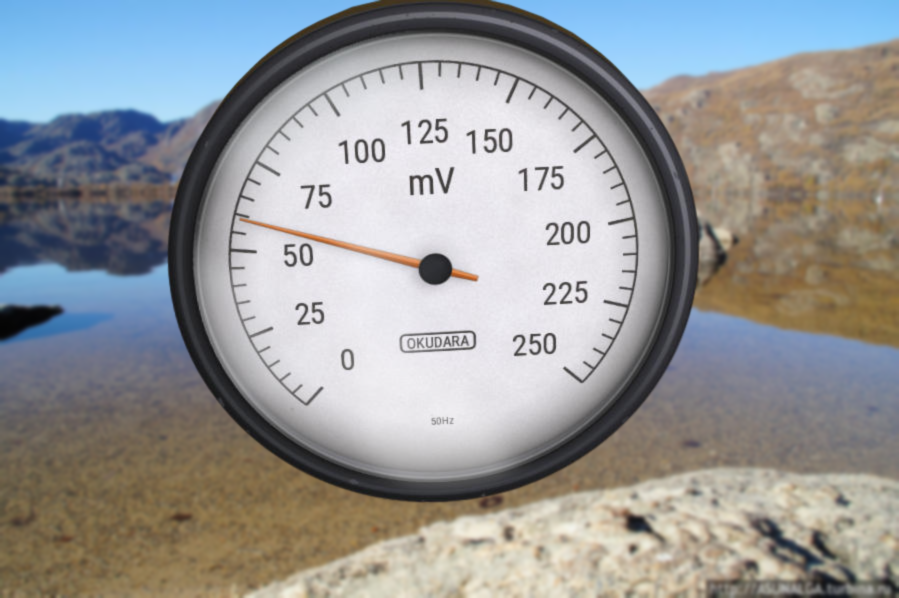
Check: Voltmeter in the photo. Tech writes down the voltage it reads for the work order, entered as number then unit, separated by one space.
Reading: 60 mV
